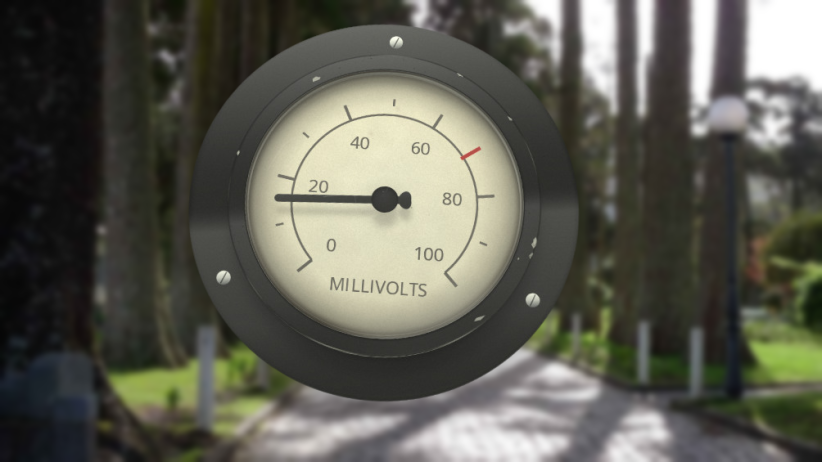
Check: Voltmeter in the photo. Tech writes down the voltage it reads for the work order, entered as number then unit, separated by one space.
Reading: 15 mV
